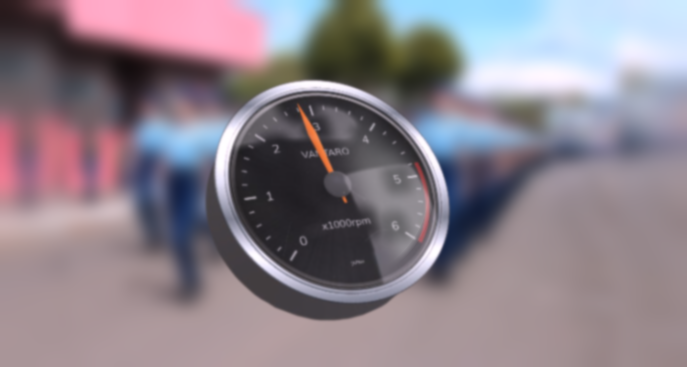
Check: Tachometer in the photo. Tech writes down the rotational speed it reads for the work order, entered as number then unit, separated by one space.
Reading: 2800 rpm
